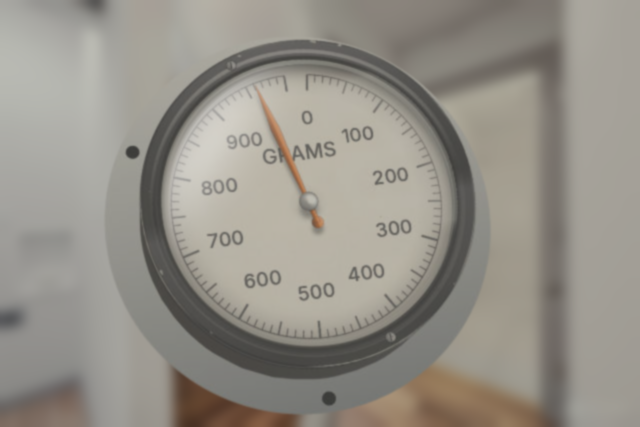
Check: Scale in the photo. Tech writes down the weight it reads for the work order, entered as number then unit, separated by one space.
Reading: 960 g
